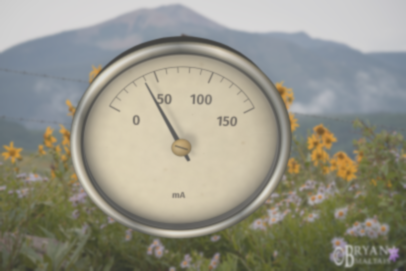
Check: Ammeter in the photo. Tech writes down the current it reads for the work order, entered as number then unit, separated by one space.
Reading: 40 mA
